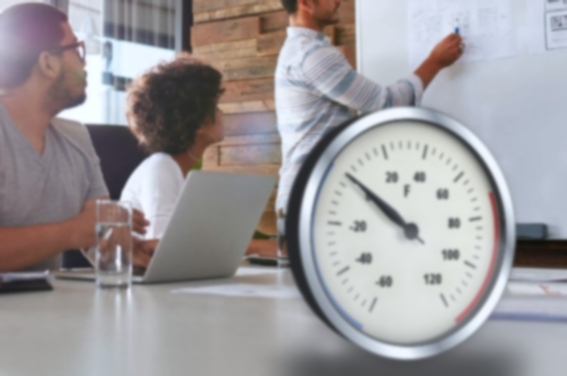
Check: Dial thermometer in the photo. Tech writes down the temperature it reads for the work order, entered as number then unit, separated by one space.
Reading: 0 °F
